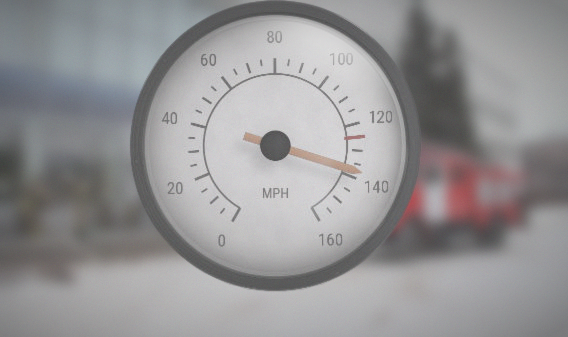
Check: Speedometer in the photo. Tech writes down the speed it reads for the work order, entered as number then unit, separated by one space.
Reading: 137.5 mph
